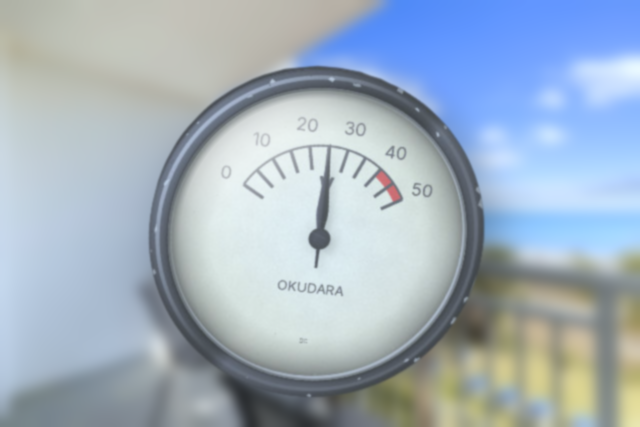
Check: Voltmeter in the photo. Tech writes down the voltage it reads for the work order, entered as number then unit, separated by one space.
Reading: 25 V
